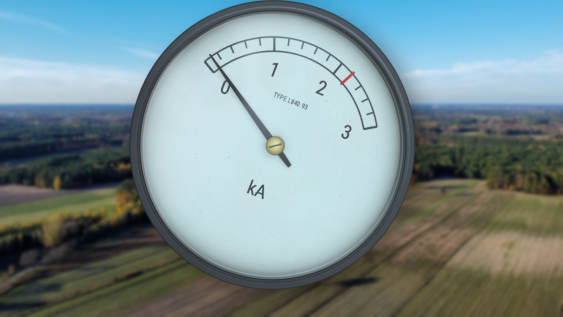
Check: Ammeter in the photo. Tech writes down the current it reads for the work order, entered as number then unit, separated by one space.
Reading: 0.1 kA
